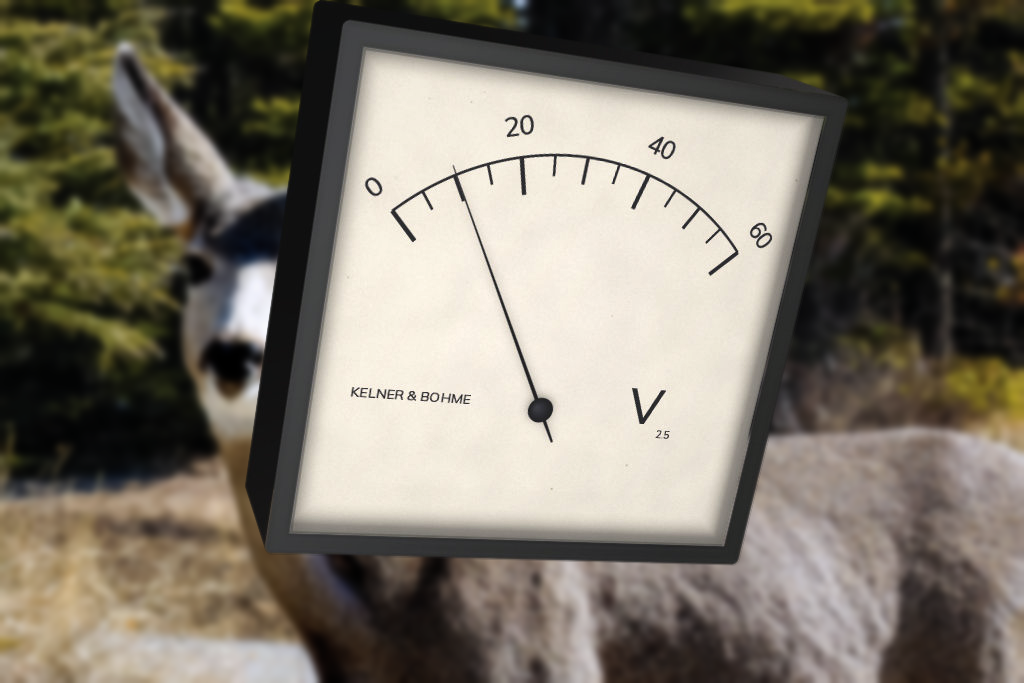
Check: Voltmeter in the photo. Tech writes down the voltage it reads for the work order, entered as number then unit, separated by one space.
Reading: 10 V
